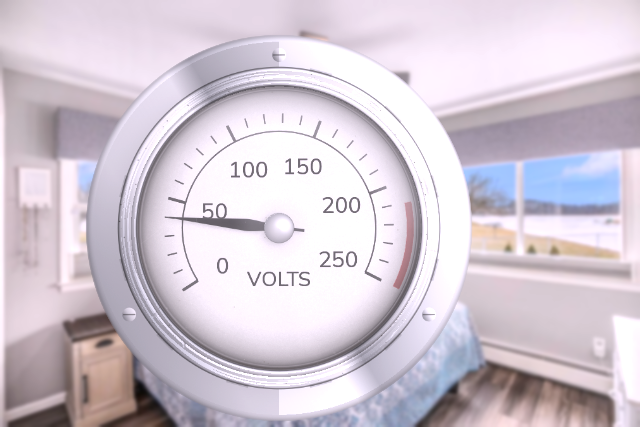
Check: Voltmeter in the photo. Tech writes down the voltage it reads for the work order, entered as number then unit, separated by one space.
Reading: 40 V
